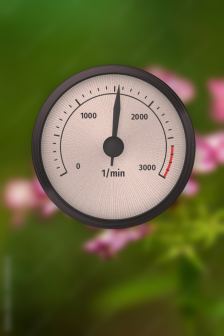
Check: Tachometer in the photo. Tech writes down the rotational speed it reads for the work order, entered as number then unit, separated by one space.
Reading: 1550 rpm
